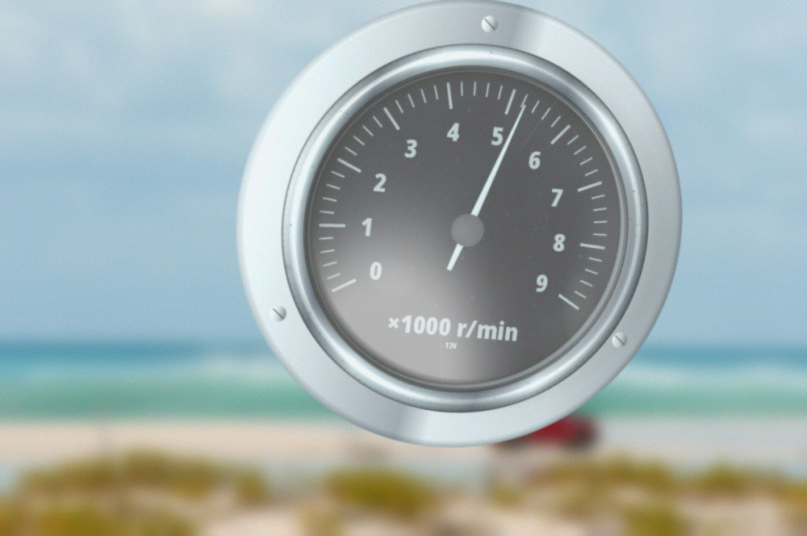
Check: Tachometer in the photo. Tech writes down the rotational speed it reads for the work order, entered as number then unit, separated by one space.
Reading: 5200 rpm
